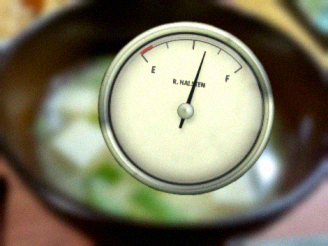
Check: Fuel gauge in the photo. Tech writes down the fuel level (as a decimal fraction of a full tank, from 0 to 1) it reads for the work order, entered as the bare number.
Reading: 0.625
